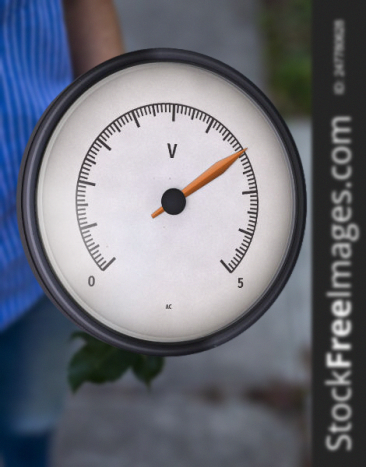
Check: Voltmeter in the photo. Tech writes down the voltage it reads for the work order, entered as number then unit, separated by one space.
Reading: 3.5 V
